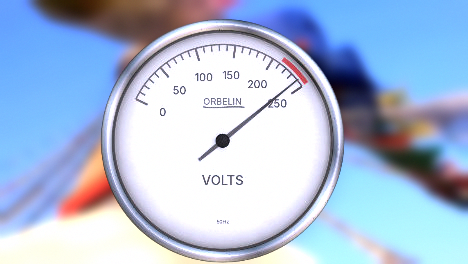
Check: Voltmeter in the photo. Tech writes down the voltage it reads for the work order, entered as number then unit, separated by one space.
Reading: 240 V
